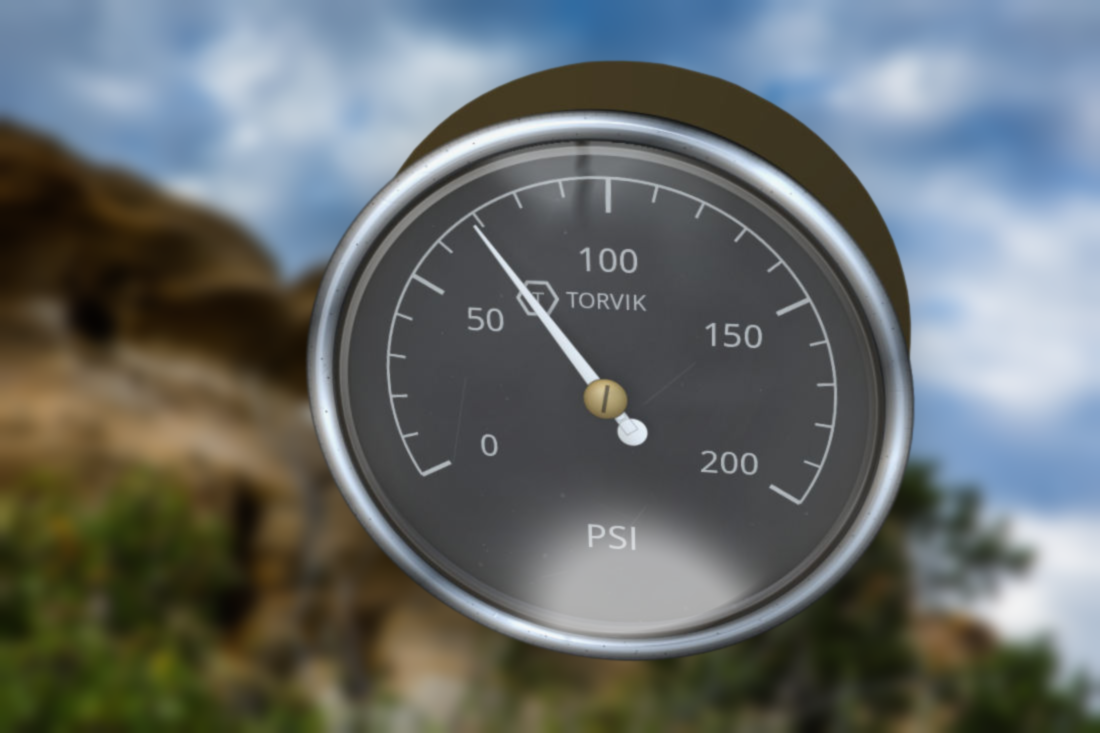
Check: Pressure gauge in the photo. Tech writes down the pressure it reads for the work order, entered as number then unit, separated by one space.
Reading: 70 psi
